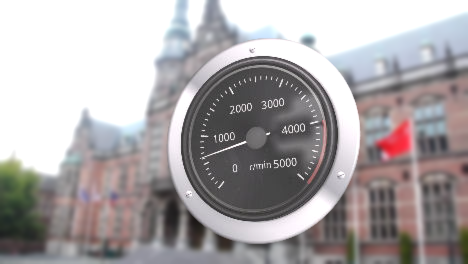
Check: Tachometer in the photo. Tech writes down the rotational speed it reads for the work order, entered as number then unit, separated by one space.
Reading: 600 rpm
